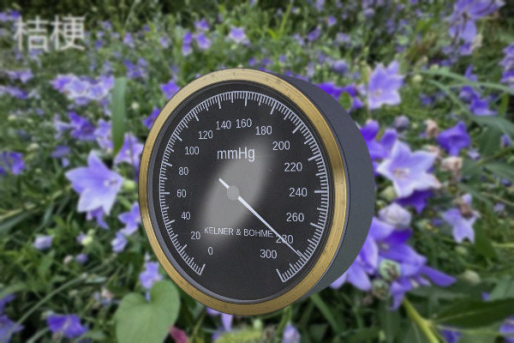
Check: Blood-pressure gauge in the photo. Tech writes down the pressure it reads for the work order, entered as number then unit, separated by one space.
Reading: 280 mmHg
